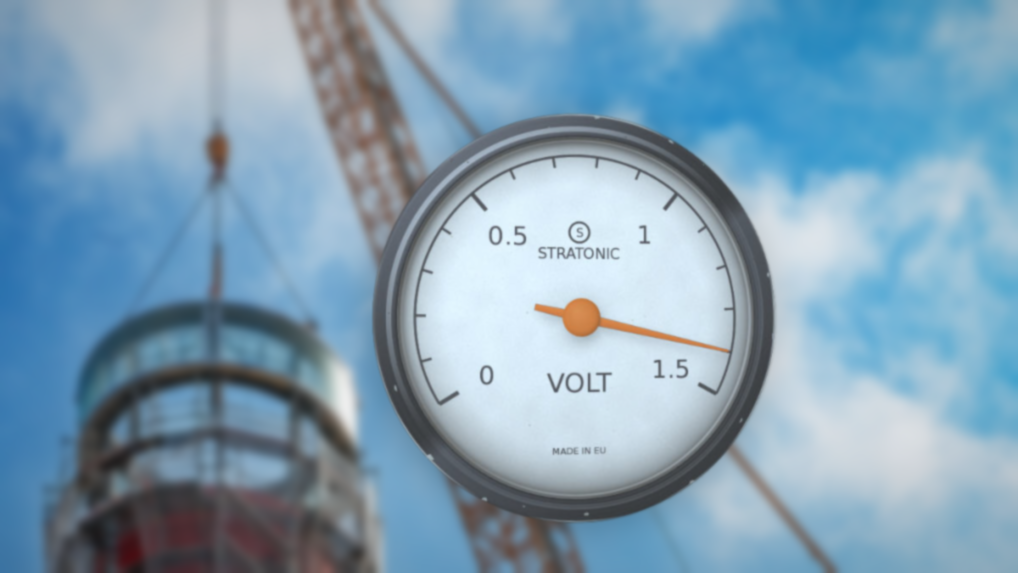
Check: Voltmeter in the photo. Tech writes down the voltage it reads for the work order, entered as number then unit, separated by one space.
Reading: 1.4 V
